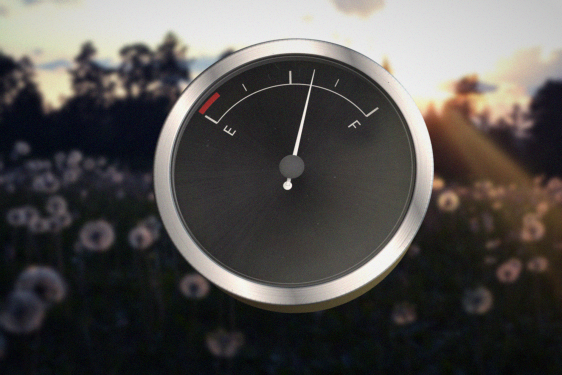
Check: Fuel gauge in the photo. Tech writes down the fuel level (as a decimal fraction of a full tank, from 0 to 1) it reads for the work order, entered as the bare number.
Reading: 0.625
